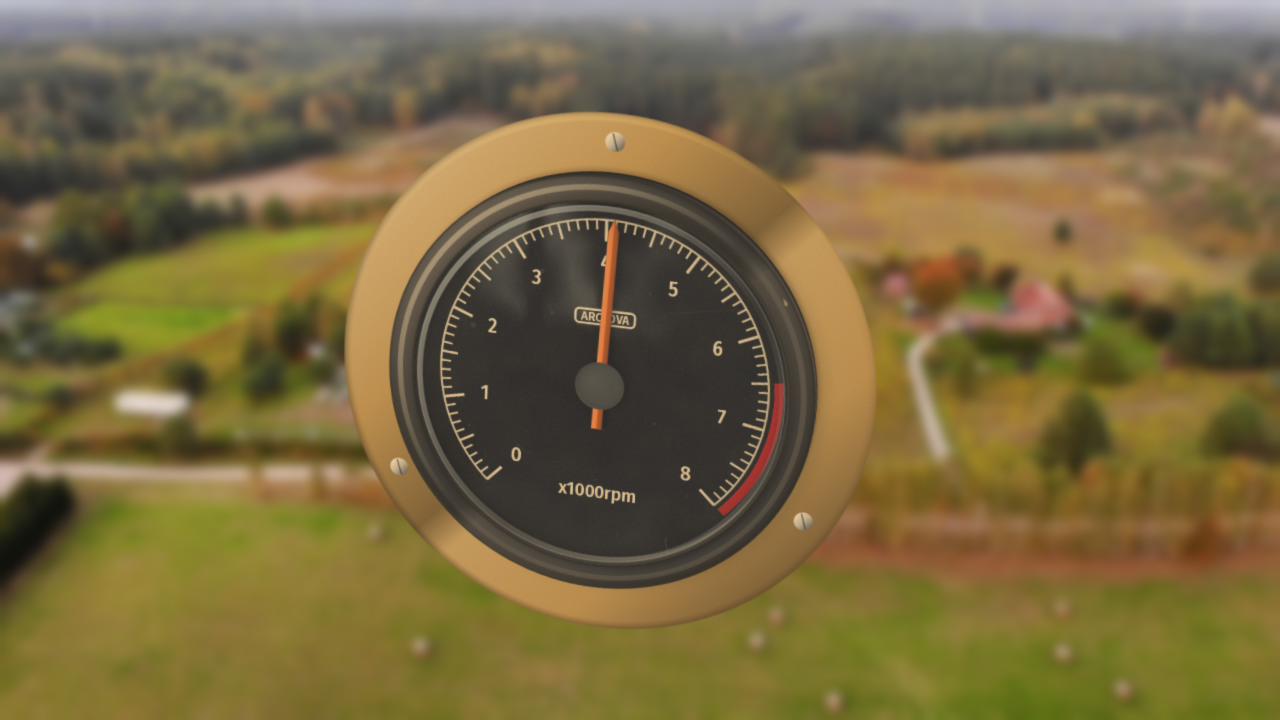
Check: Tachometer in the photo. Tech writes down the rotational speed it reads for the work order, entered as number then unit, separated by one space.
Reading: 4100 rpm
